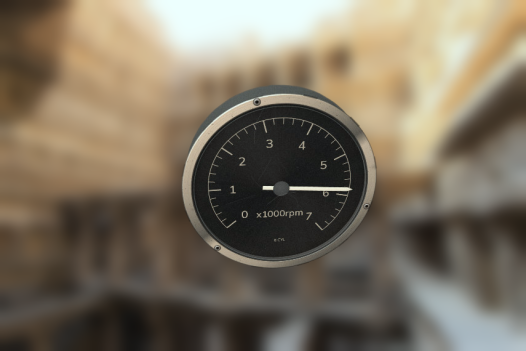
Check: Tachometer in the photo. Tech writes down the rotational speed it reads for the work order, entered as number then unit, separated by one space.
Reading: 5800 rpm
